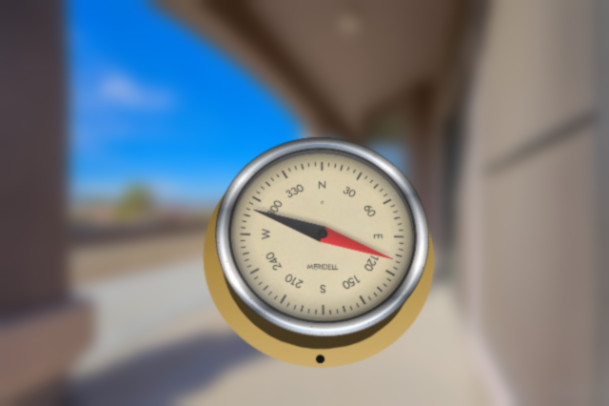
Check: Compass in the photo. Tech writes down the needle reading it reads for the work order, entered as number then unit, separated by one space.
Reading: 110 °
